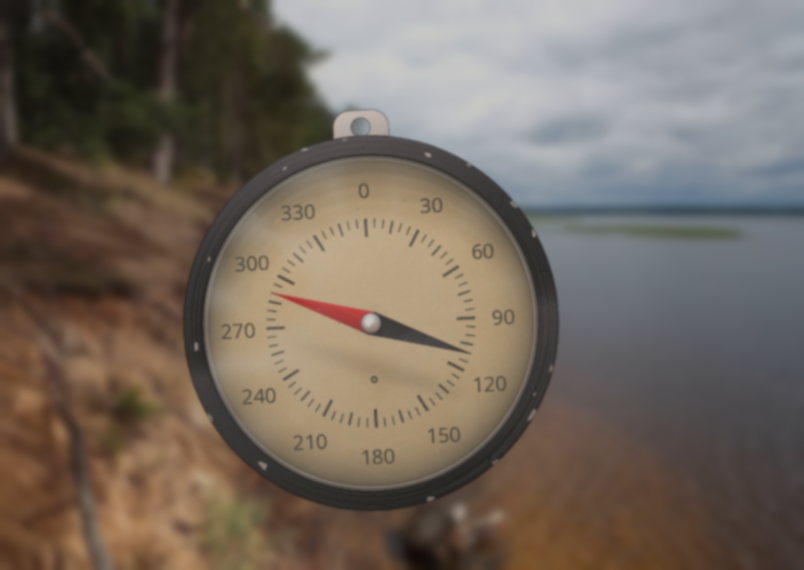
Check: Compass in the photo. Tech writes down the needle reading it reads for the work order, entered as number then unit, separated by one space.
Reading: 290 °
